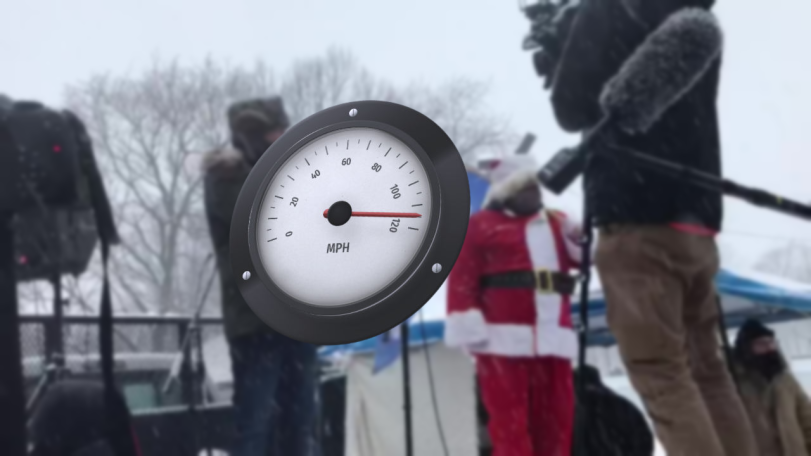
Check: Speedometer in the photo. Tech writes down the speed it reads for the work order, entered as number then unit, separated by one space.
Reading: 115 mph
